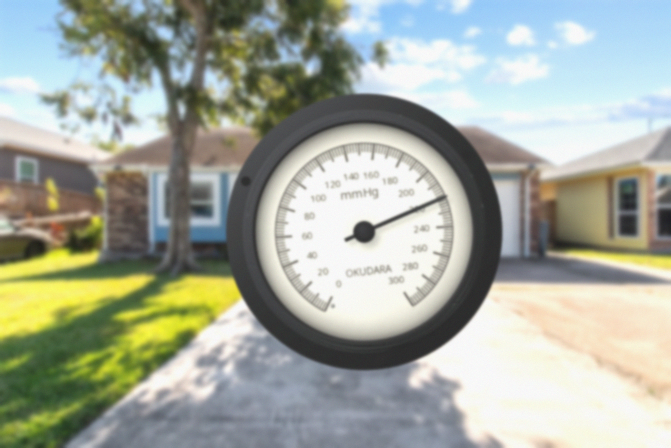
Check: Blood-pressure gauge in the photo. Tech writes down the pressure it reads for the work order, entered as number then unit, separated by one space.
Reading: 220 mmHg
